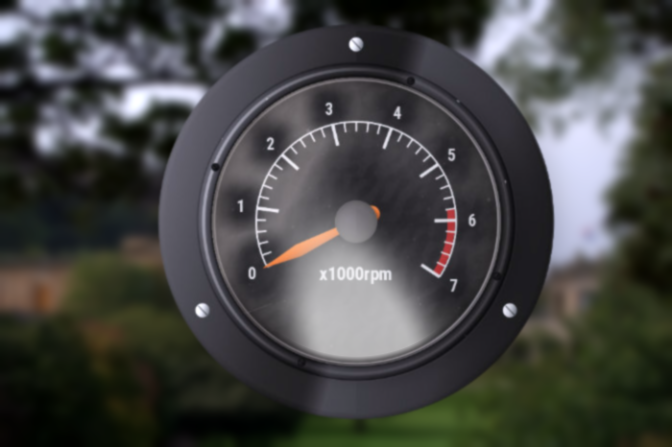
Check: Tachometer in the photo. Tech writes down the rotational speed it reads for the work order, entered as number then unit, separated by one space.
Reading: 0 rpm
